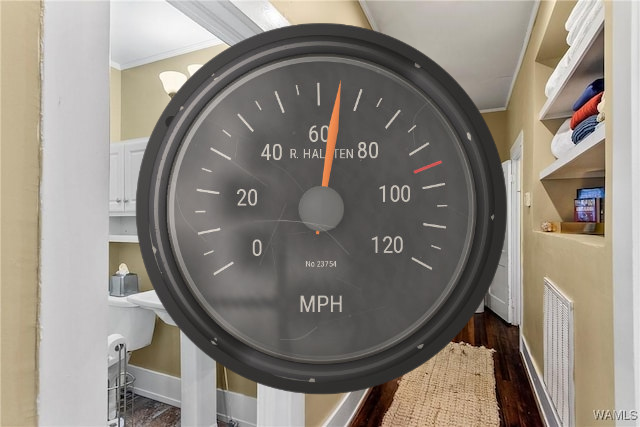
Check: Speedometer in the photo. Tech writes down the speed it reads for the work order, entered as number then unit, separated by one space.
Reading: 65 mph
